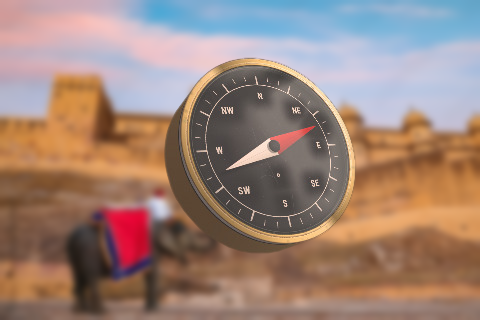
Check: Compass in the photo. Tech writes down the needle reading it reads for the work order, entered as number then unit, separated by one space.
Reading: 70 °
